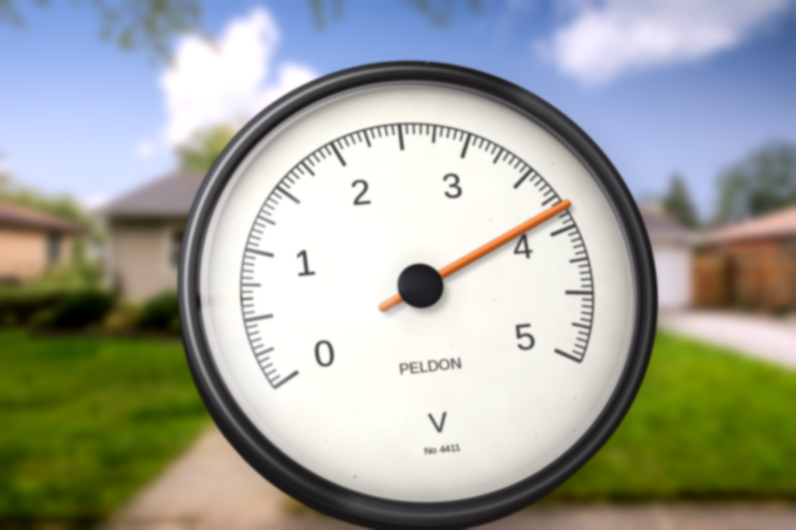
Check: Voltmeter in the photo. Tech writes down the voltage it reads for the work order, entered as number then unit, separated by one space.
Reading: 3.85 V
